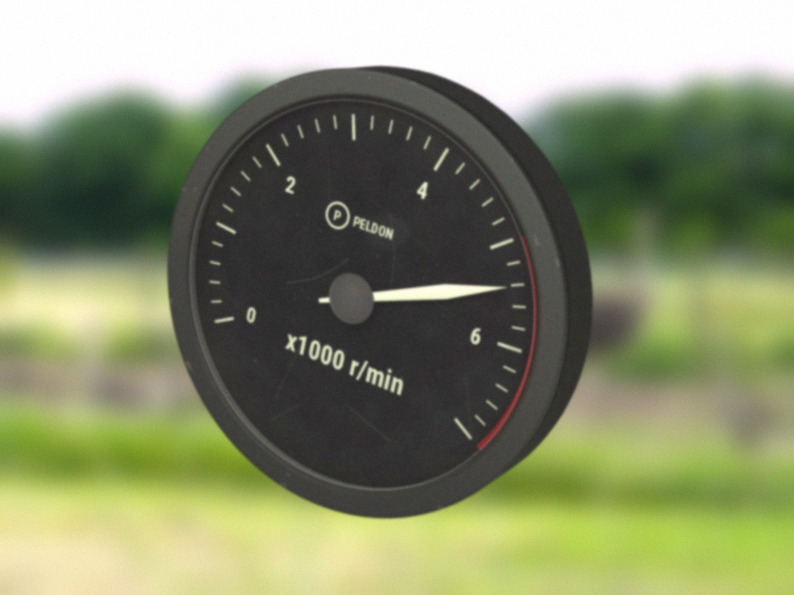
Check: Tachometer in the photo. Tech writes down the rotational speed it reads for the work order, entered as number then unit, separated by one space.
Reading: 5400 rpm
